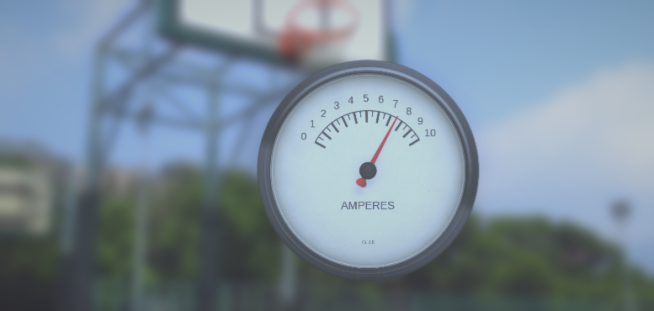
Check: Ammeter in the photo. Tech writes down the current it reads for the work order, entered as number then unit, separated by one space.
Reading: 7.5 A
